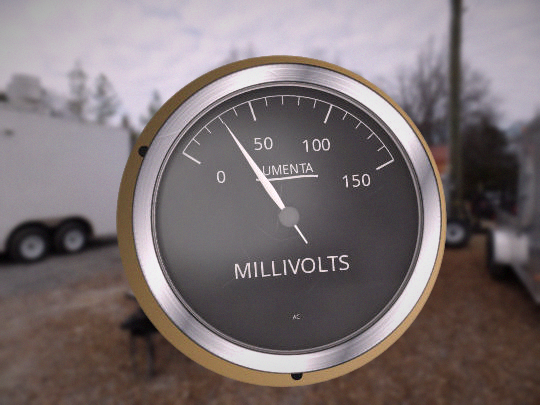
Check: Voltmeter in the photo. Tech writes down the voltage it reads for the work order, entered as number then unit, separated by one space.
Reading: 30 mV
